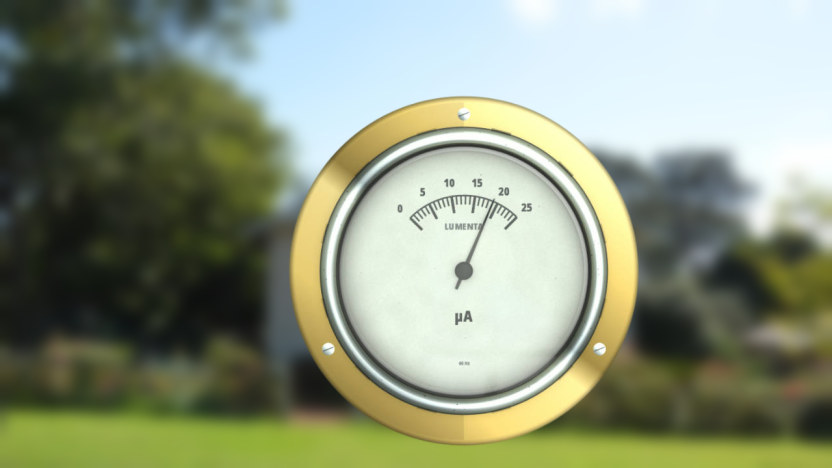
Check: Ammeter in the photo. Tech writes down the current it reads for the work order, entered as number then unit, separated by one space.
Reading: 19 µA
